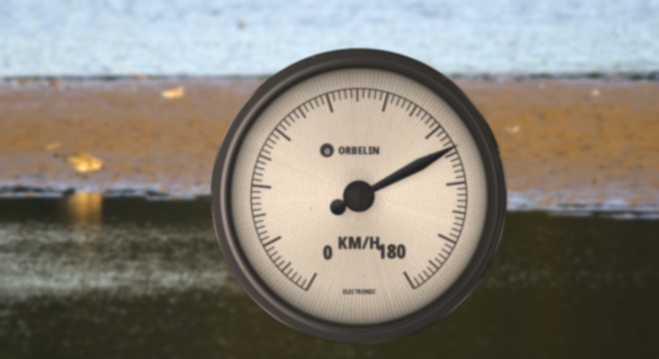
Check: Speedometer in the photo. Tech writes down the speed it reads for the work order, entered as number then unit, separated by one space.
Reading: 128 km/h
